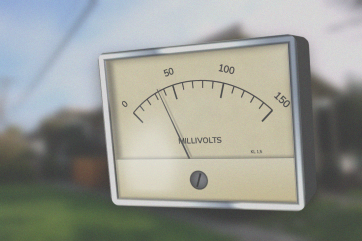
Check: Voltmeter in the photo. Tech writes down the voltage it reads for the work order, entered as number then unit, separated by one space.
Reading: 35 mV
